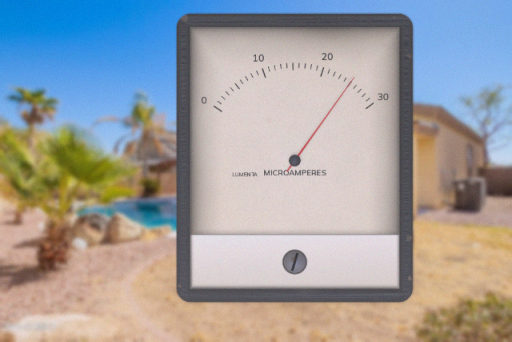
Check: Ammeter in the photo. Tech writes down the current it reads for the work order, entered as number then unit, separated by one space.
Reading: 25 µA
